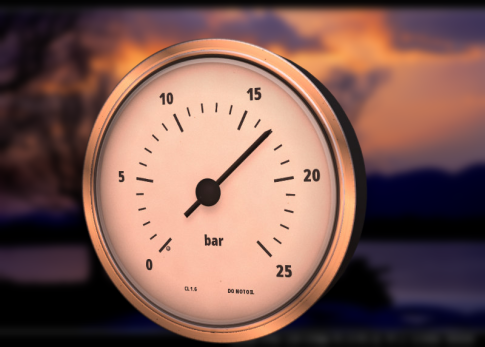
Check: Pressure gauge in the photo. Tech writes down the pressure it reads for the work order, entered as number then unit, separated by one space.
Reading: 17 bar
